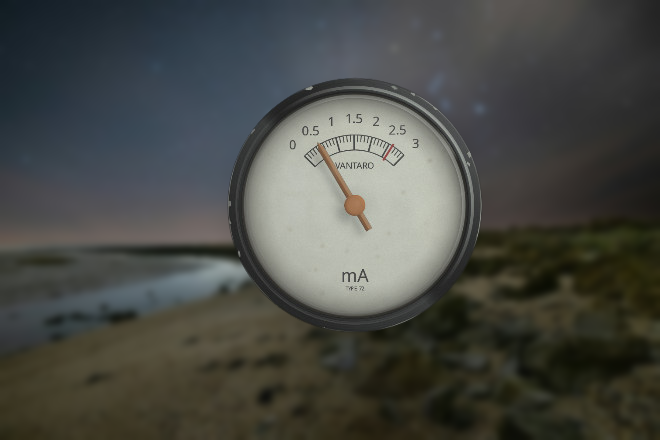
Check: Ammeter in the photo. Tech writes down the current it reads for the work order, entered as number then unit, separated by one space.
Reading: 0.5 mA
